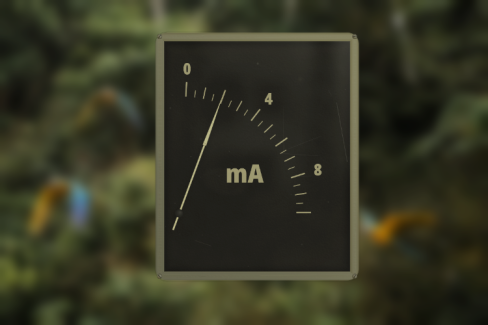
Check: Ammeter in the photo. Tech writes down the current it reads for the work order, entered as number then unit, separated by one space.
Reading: 2 mA
